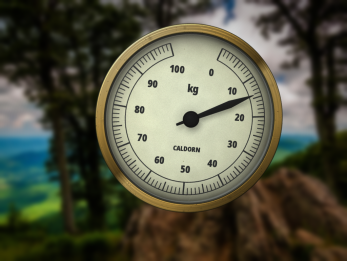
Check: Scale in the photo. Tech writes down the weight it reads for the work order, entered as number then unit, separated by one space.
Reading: 14 kg
